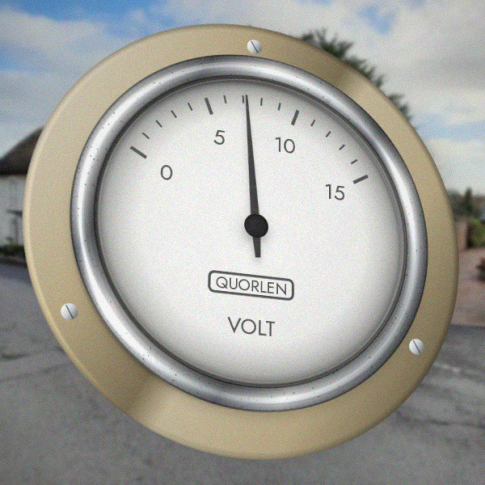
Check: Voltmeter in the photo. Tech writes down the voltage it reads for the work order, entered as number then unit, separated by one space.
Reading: 7 V
